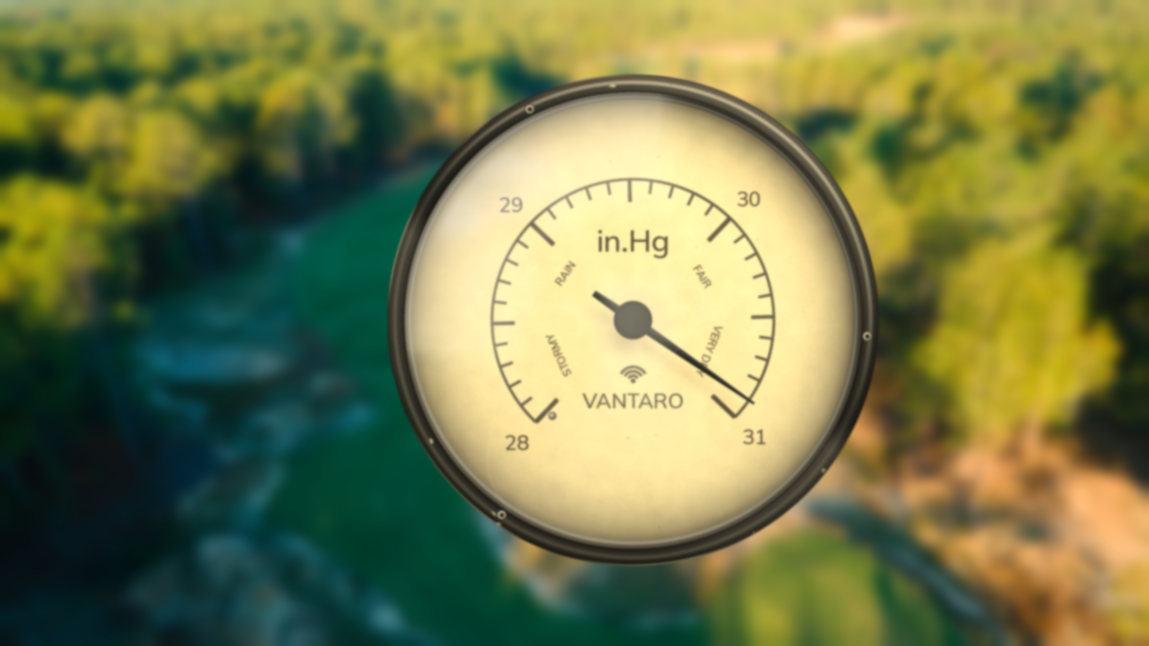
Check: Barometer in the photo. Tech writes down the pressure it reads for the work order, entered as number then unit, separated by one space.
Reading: 30.9 inHg
